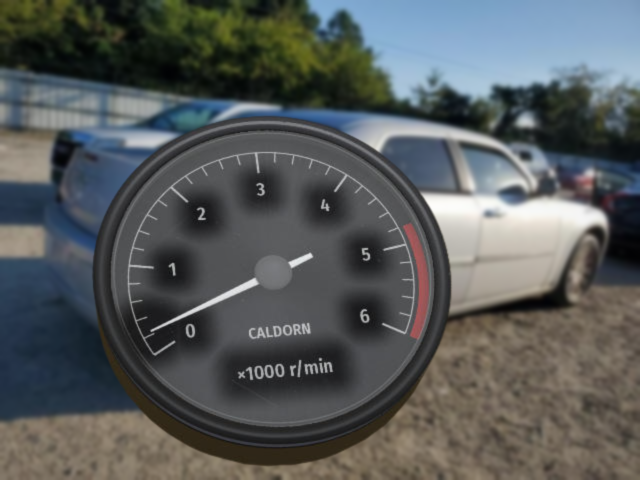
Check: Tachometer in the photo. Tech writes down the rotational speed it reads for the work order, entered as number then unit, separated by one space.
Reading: 200 rpm
